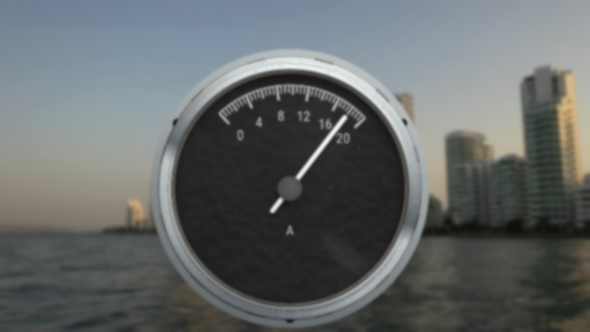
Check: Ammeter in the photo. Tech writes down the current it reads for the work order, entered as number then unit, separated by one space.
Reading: 18 A
